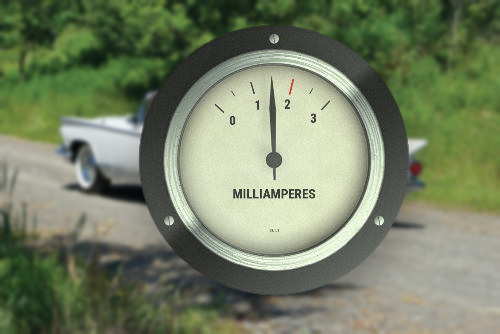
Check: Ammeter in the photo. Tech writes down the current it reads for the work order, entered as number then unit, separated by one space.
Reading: 1.5 mA
